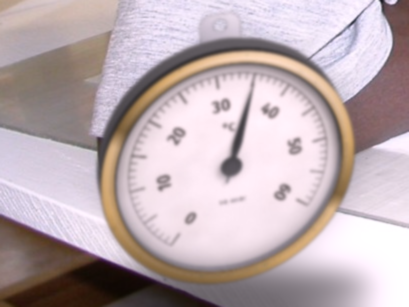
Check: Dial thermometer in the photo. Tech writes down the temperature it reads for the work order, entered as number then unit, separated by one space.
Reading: 35 °C
